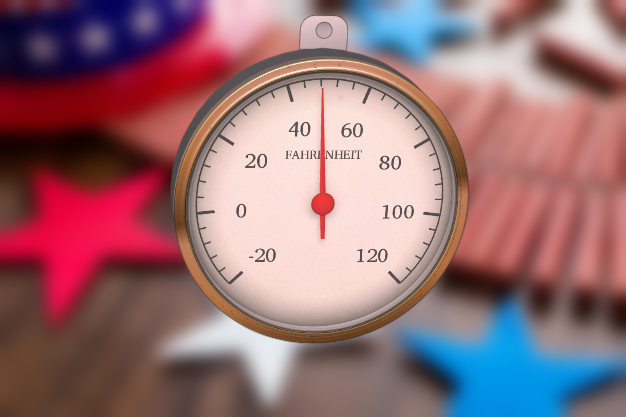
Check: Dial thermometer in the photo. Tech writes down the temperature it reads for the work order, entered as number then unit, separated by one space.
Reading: 48 °F
